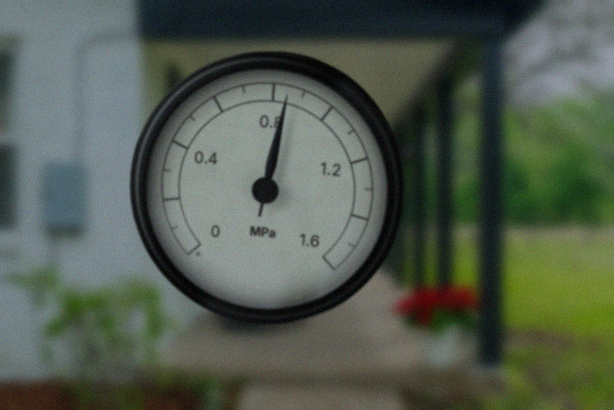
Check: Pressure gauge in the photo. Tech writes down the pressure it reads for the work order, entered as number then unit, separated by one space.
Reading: 0.85 MPa
